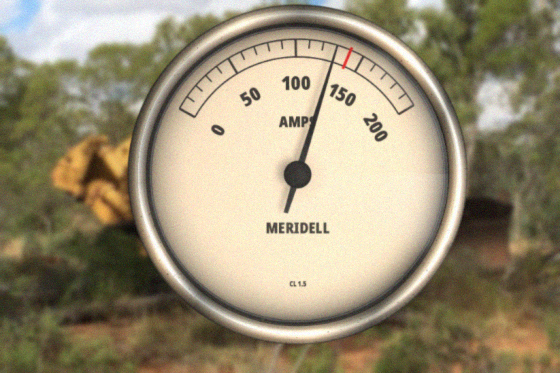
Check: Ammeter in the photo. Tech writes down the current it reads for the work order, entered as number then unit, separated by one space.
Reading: 130 A
